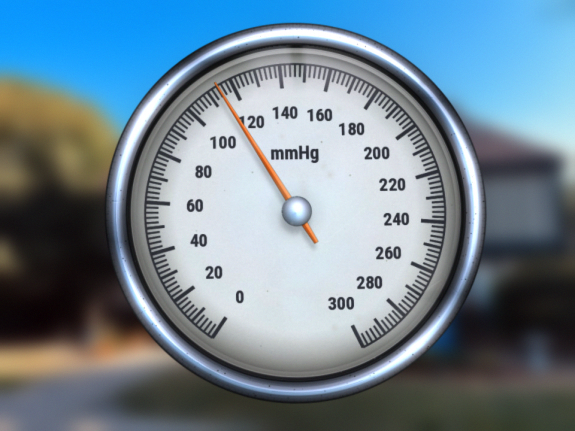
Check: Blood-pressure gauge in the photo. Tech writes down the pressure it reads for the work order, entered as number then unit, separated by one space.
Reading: 114 mmHg
